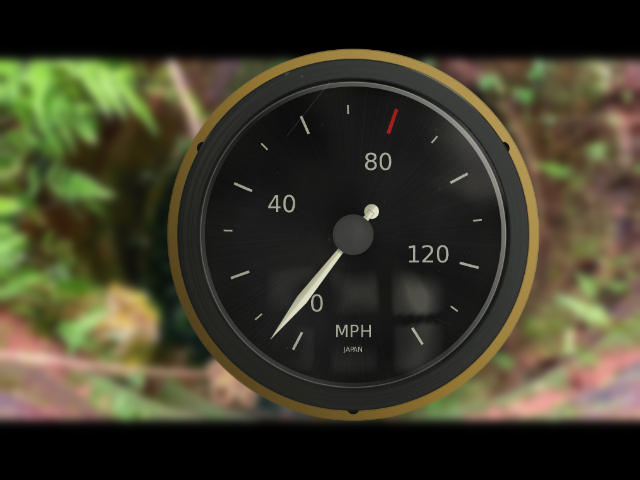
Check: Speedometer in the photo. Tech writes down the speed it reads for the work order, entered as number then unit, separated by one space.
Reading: 5 mph
